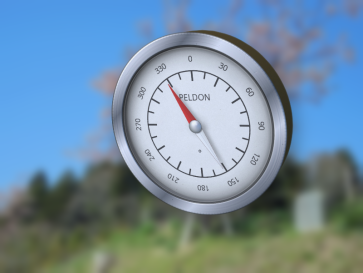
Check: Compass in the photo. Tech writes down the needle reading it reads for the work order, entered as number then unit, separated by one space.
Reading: 330 °
